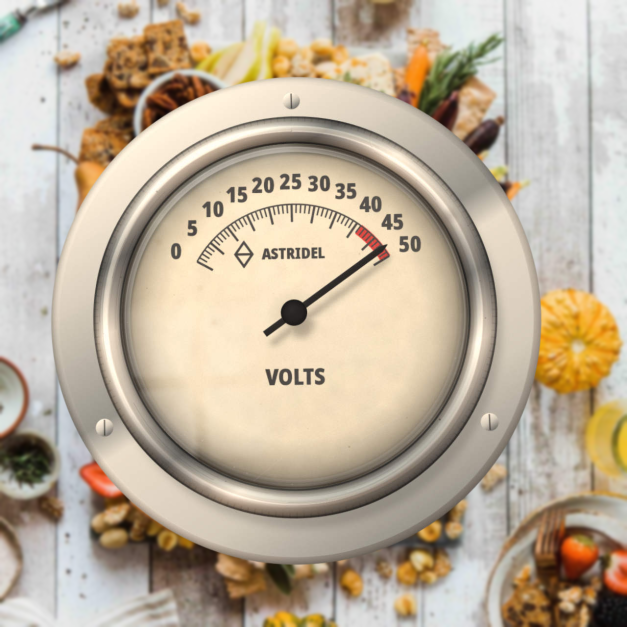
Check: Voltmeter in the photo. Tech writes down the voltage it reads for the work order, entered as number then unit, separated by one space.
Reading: 48 V
